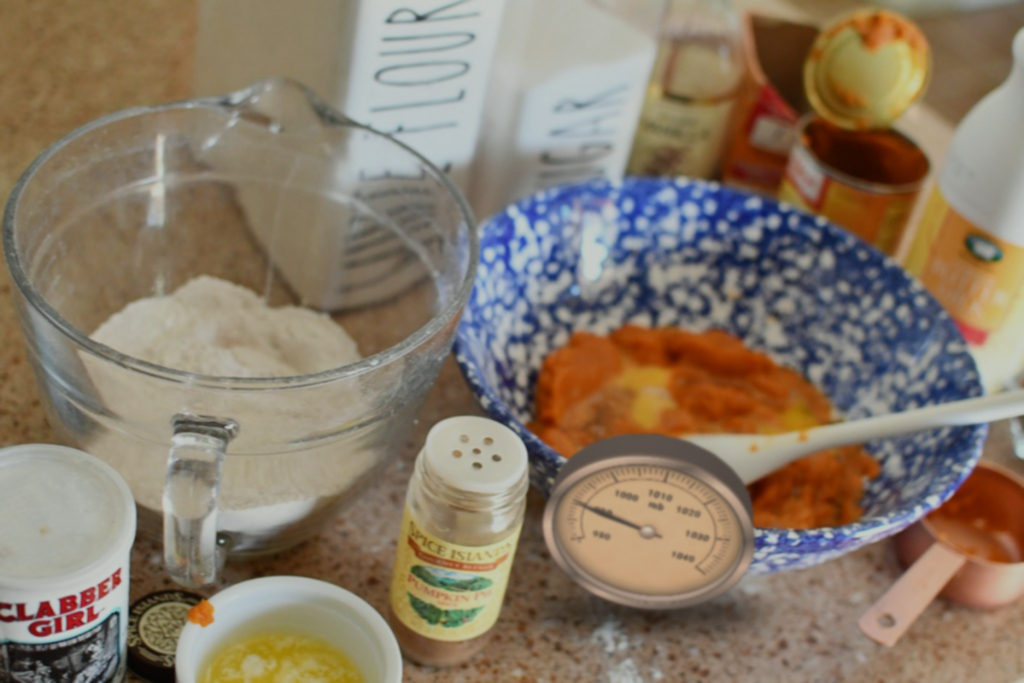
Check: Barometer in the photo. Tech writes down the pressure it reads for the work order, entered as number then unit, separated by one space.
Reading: 990 mbar
